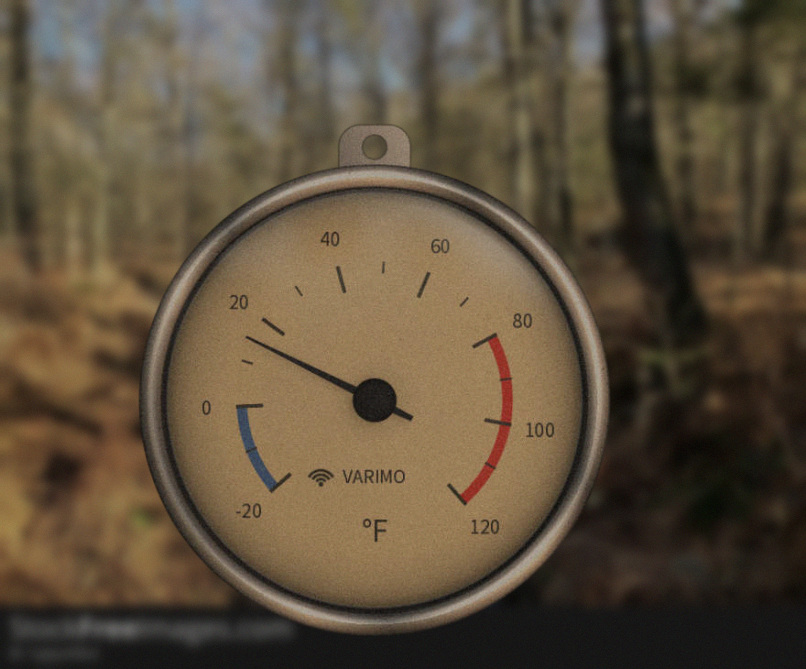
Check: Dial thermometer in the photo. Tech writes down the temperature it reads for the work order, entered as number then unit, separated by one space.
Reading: 15 °F
